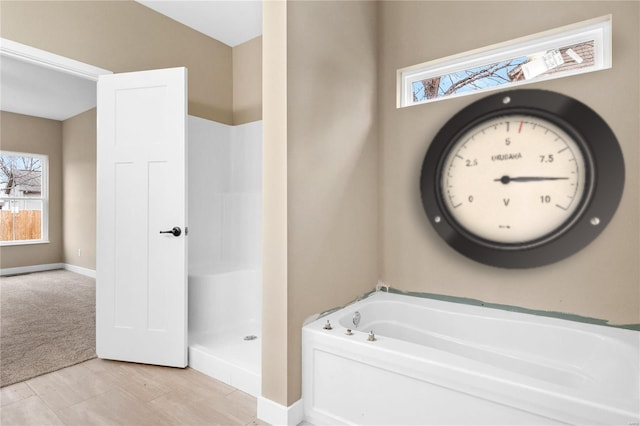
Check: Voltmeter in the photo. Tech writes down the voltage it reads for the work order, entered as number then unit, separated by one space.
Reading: 8.75 V
